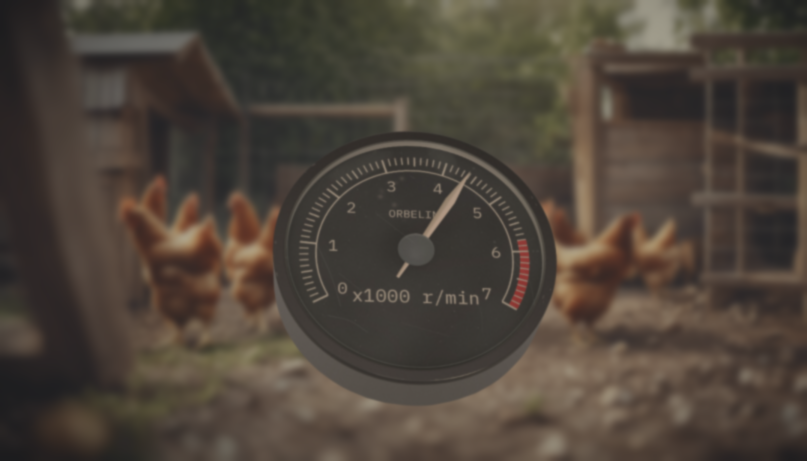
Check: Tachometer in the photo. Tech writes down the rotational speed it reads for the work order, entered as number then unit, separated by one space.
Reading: 4400 rpm
